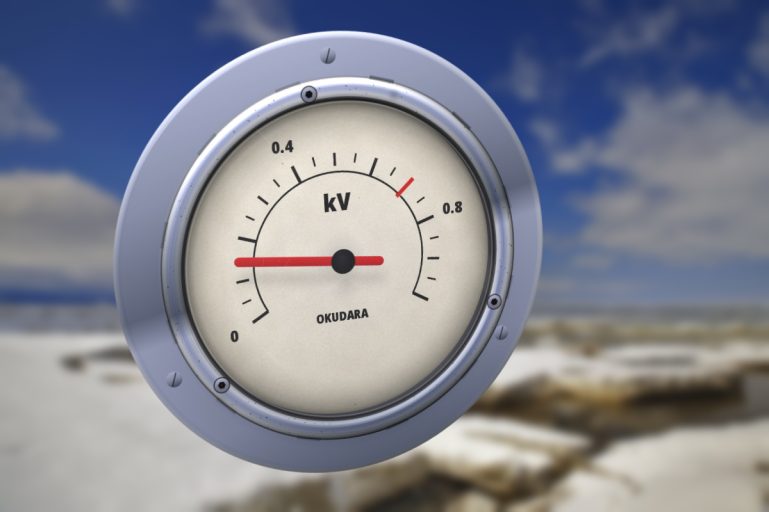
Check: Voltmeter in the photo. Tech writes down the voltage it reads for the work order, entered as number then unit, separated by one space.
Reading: 0.15 kV
